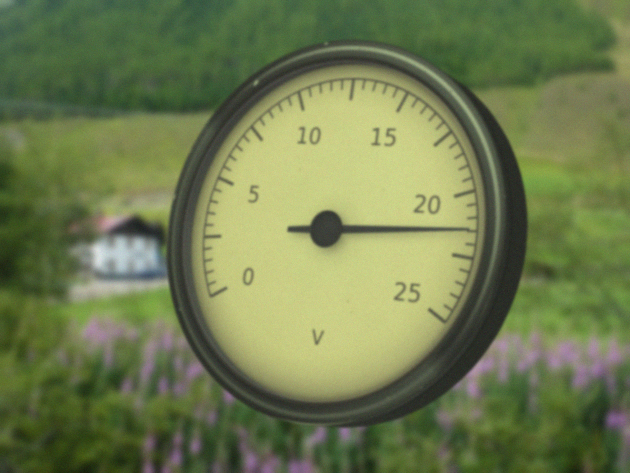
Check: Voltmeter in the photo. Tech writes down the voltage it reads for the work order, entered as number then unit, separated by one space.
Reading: 21.5 V
